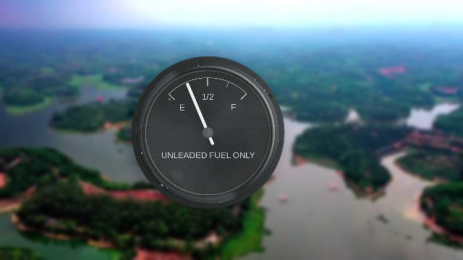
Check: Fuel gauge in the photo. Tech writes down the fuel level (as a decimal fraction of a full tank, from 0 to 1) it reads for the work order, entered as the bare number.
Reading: 0.25
